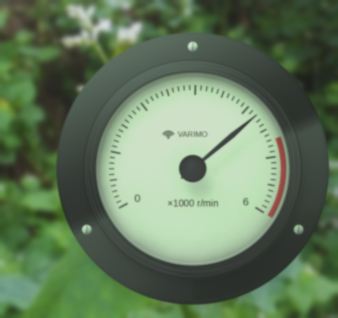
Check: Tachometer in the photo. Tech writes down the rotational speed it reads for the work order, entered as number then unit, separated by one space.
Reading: 4200 rpm
